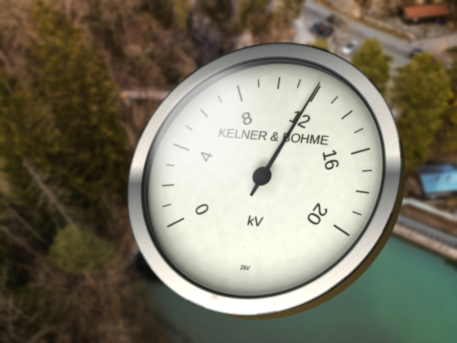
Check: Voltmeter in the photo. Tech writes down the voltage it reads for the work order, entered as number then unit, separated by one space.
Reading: 12 kV
